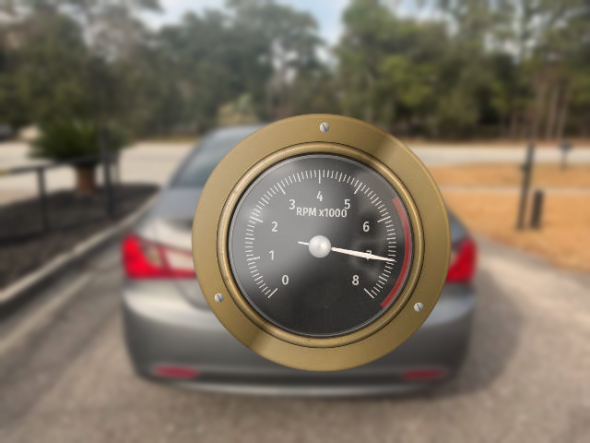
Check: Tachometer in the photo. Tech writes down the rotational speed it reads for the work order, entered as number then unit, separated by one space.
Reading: 7000 rpm
